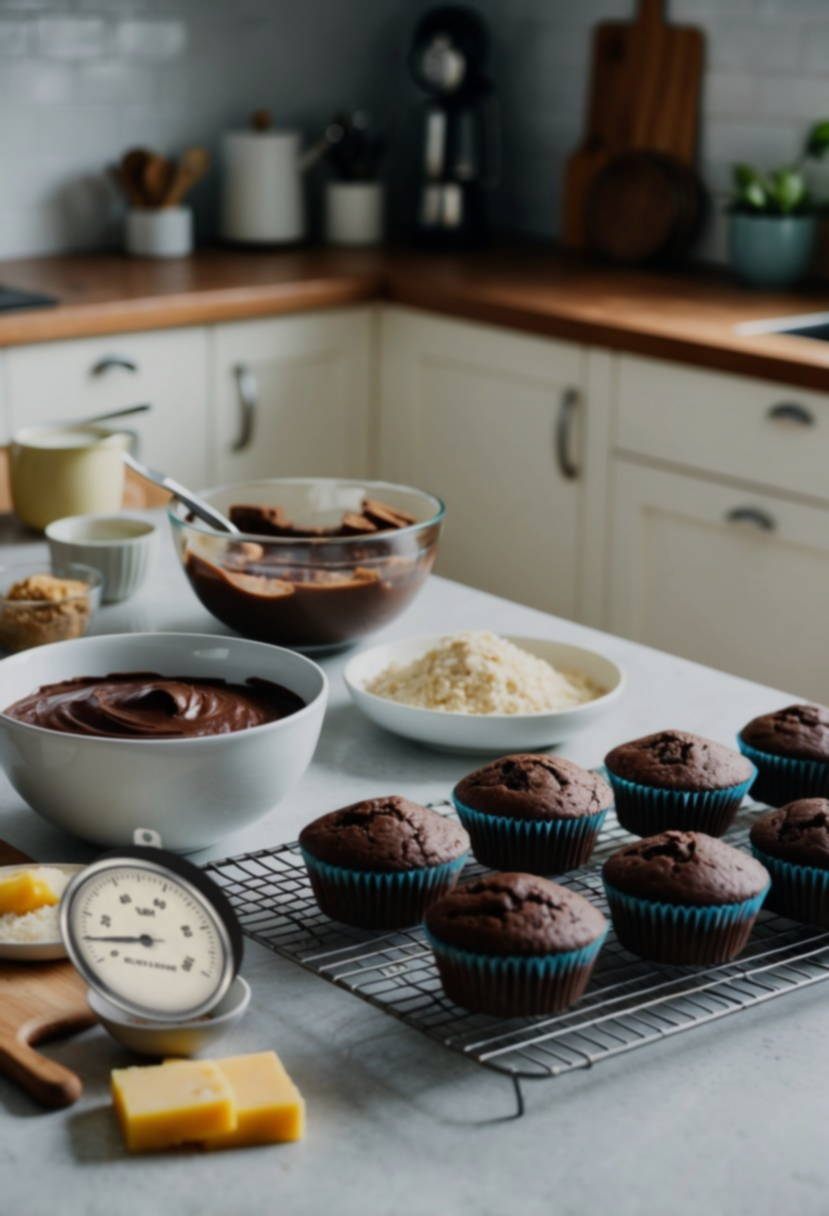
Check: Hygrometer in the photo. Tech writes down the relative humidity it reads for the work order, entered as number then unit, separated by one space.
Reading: 10 %
